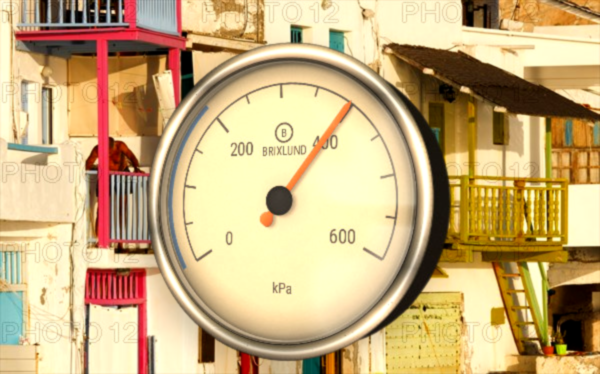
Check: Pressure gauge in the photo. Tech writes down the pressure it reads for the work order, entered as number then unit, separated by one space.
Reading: 400 kPa
